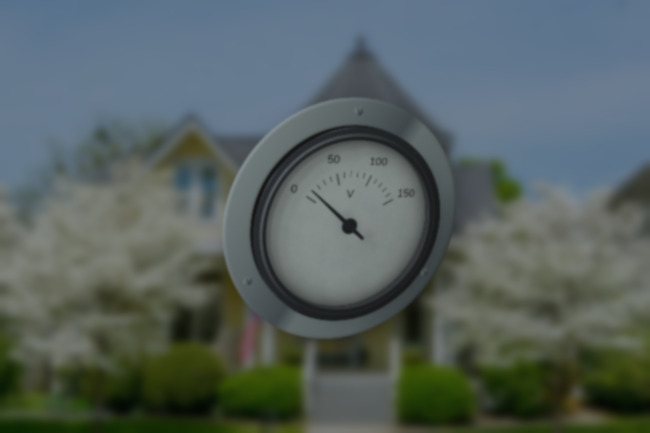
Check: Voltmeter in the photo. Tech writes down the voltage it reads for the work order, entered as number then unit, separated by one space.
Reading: 10 V
